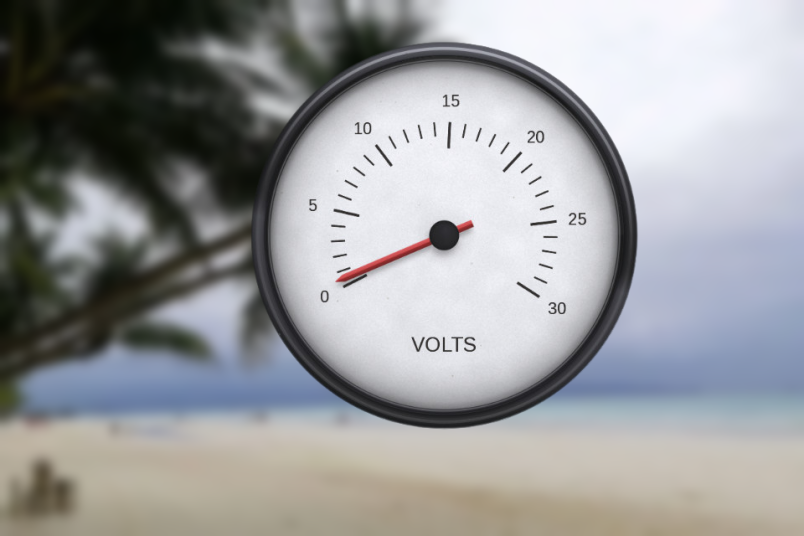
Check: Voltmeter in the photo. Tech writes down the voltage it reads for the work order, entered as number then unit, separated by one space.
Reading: 0.5 V
